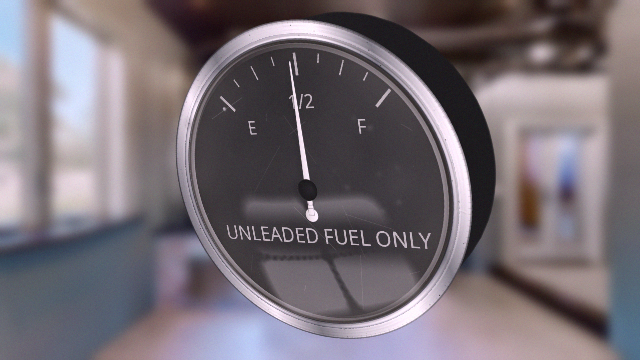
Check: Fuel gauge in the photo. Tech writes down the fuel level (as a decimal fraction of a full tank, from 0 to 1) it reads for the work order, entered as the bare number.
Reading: 0.5
